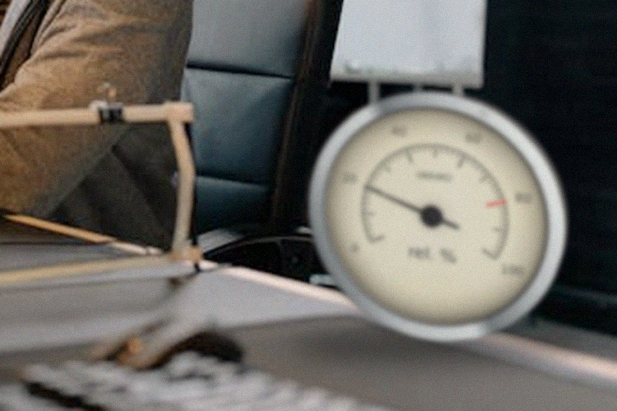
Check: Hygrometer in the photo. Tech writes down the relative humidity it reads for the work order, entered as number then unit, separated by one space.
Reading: 20 %
